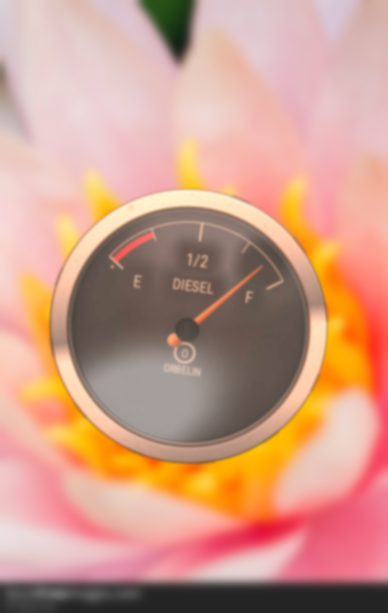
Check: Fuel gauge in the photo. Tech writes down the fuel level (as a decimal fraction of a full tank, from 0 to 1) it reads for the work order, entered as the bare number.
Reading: 0.875
